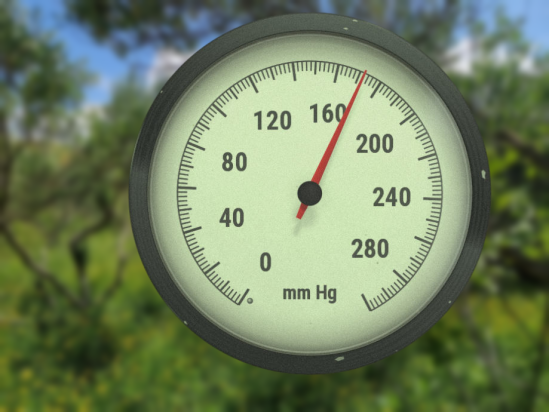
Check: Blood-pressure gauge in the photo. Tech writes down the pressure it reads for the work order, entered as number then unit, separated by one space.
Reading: 172 mmHg
